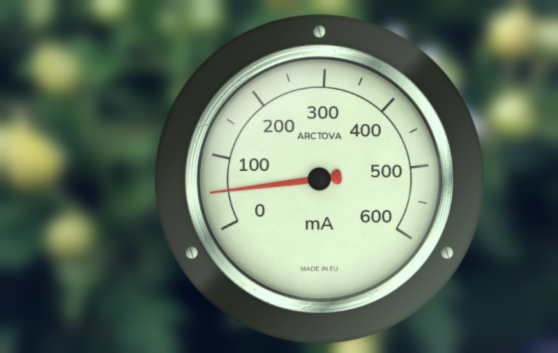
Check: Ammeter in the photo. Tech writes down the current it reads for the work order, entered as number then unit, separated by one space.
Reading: 50 mA
